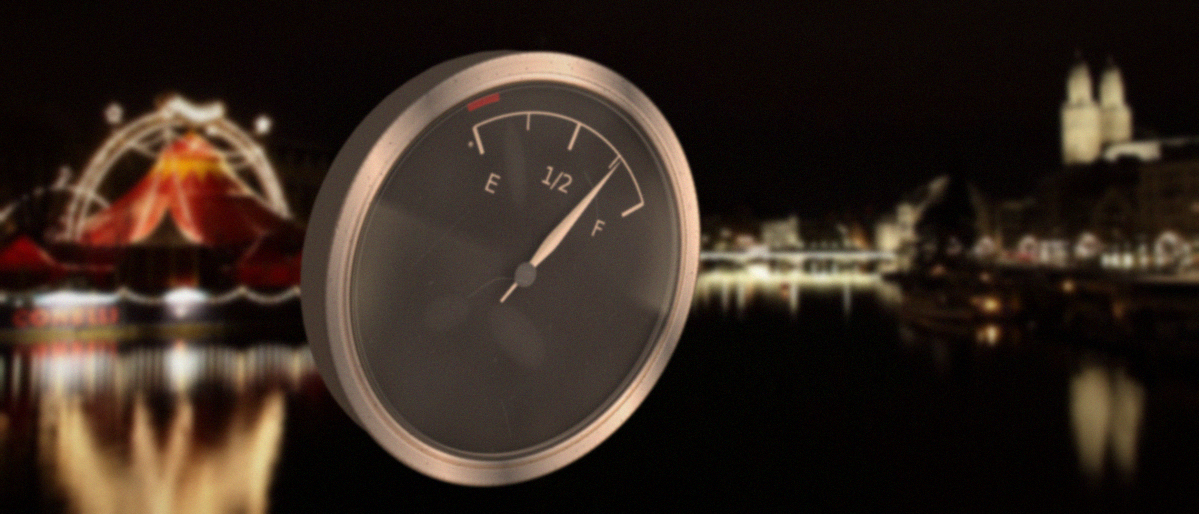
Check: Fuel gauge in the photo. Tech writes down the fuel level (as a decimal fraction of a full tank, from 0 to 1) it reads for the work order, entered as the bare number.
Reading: 0.75
